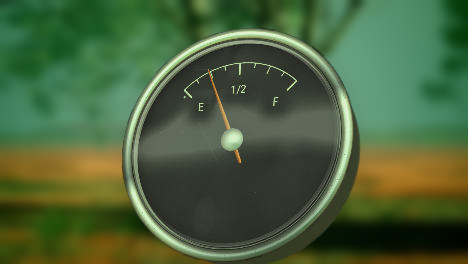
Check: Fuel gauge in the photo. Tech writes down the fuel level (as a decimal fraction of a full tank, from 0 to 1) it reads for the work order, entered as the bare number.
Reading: 0.25
